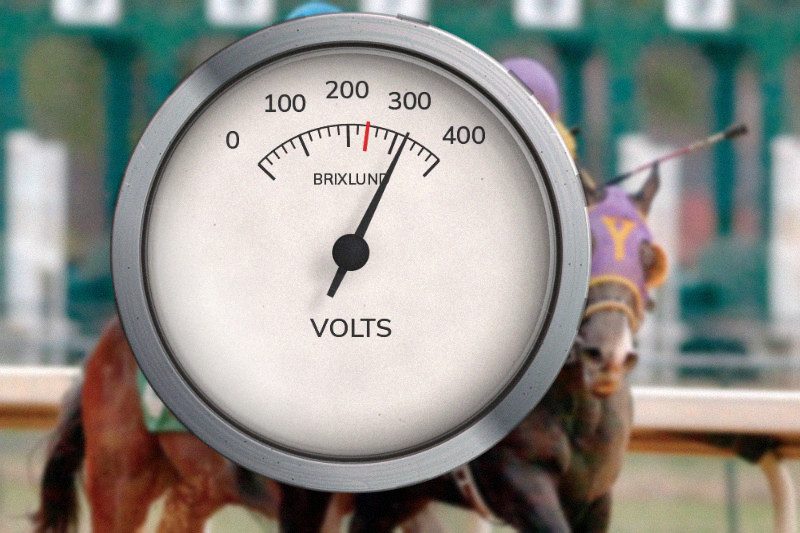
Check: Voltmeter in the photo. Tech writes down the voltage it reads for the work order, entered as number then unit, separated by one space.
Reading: 320 V
